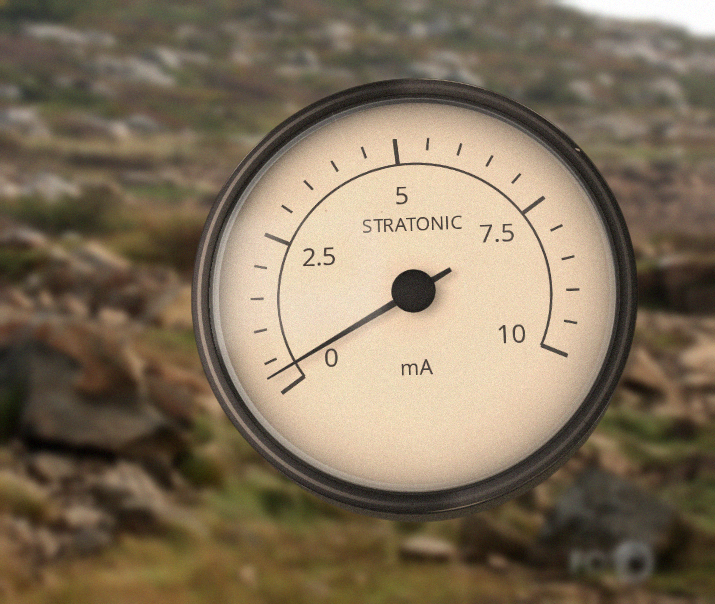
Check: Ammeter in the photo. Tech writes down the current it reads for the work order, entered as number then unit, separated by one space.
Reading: 0.25 mA
